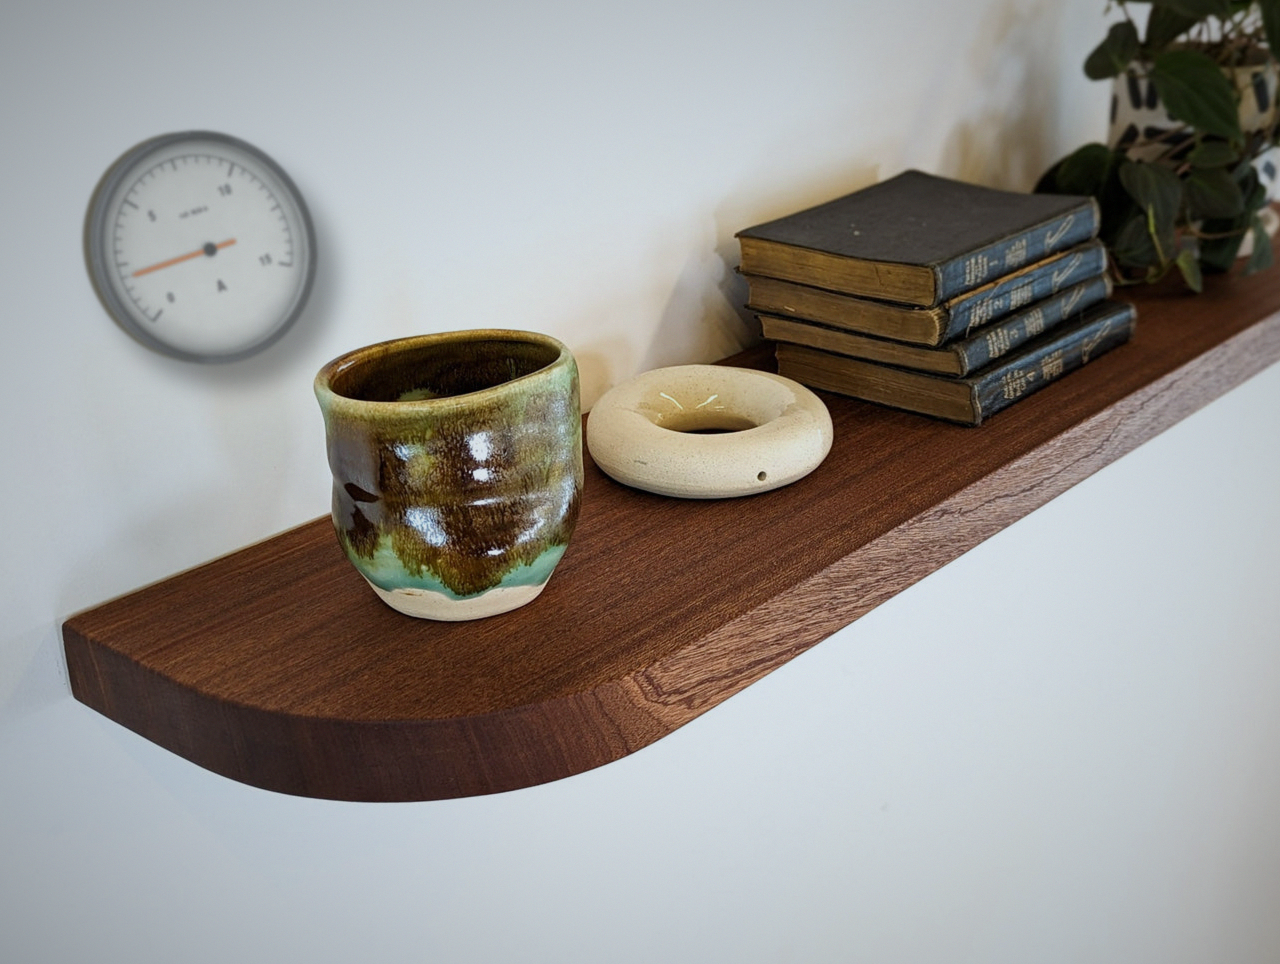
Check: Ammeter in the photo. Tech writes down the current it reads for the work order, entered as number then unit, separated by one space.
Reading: 2 A
